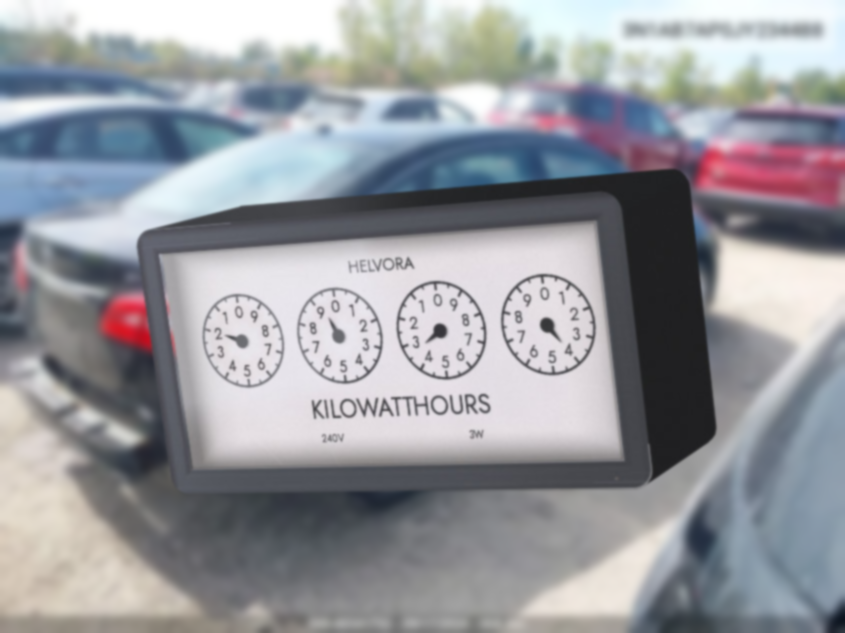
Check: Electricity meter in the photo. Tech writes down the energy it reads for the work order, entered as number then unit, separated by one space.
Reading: 1934 kWh
